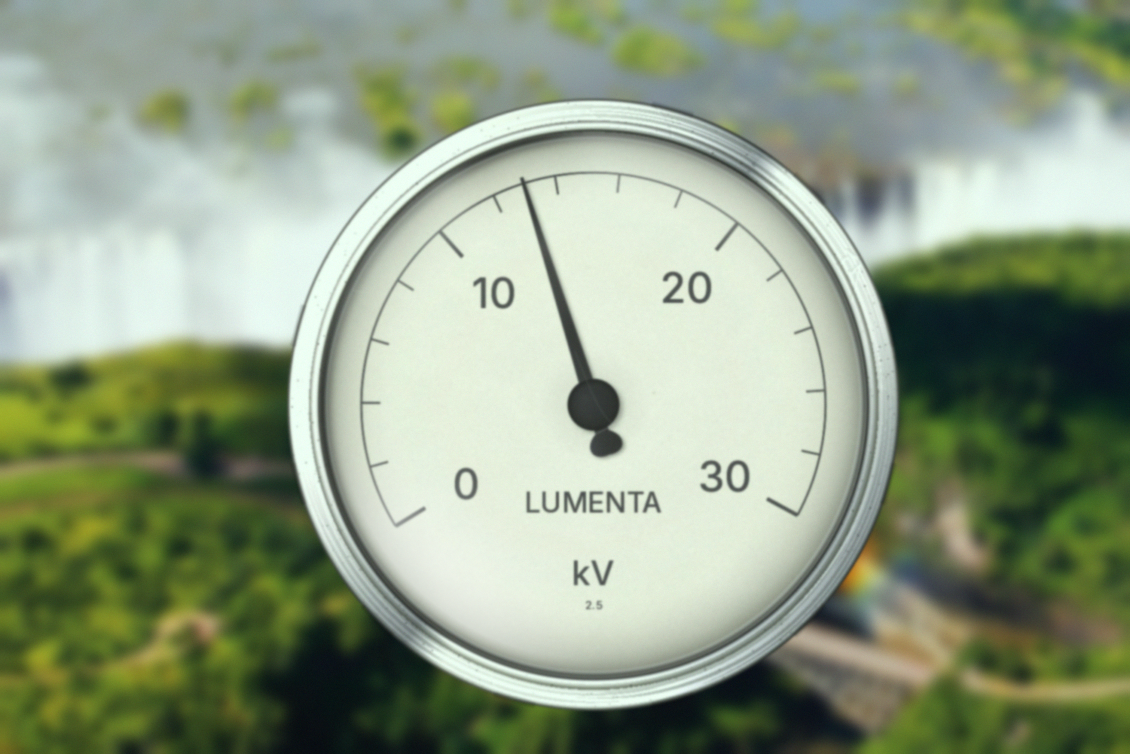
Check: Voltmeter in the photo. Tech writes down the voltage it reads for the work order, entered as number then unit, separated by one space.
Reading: 13 kV
